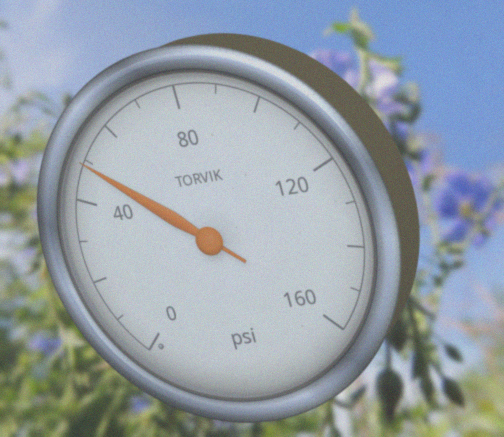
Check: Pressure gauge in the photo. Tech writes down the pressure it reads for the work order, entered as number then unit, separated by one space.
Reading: 50 psi
